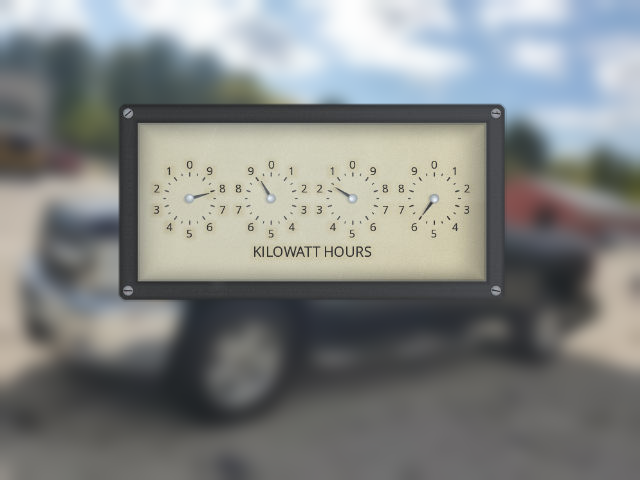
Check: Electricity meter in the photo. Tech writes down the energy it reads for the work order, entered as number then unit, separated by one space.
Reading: 7916 kWh
